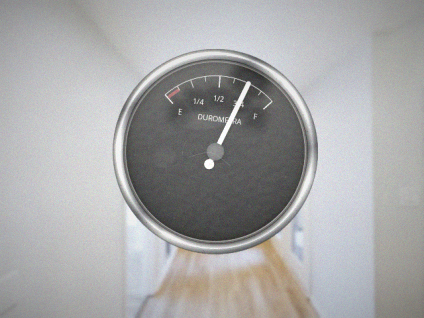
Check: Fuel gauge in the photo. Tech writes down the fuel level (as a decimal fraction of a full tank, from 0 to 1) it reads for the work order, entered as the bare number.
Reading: 0.75
